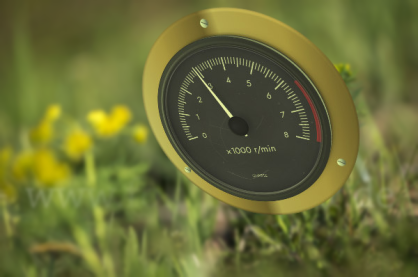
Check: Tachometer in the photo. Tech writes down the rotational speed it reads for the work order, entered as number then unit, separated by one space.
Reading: 3000 rpm
